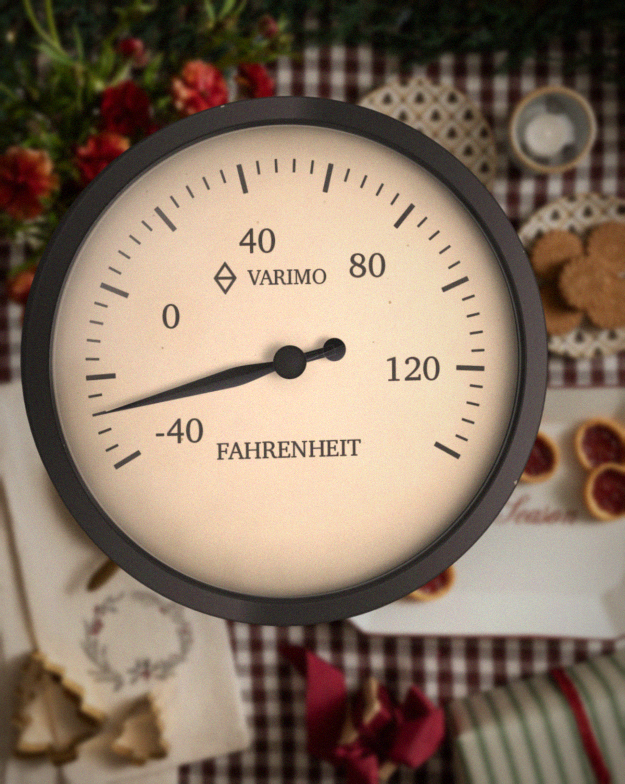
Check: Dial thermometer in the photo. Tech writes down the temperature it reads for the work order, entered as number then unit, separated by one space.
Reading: -28 °F
